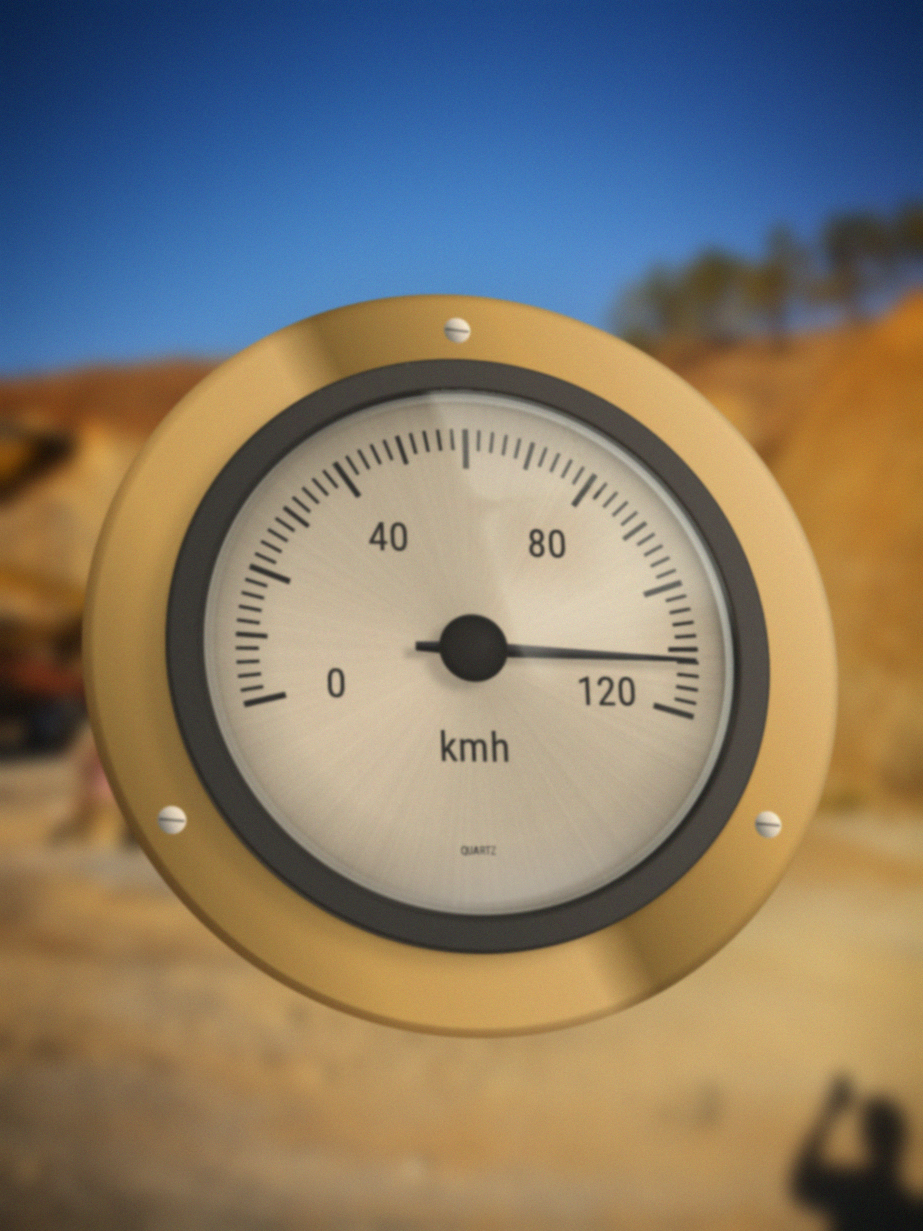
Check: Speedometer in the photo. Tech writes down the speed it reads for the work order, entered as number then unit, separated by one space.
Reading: 112 km/h
